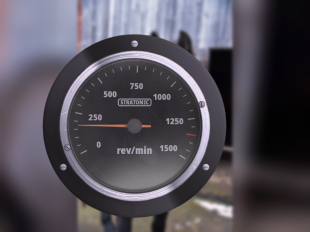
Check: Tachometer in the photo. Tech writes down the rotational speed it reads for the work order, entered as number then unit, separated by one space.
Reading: 175 rpm
